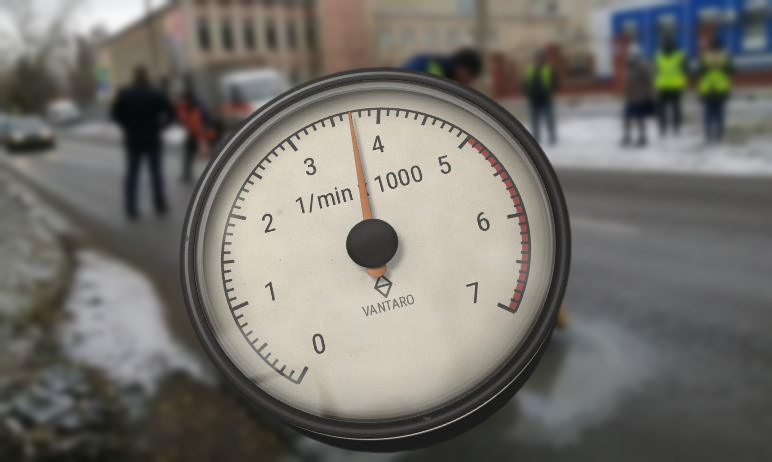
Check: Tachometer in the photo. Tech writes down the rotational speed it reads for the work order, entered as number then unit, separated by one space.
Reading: 3700 rpm
